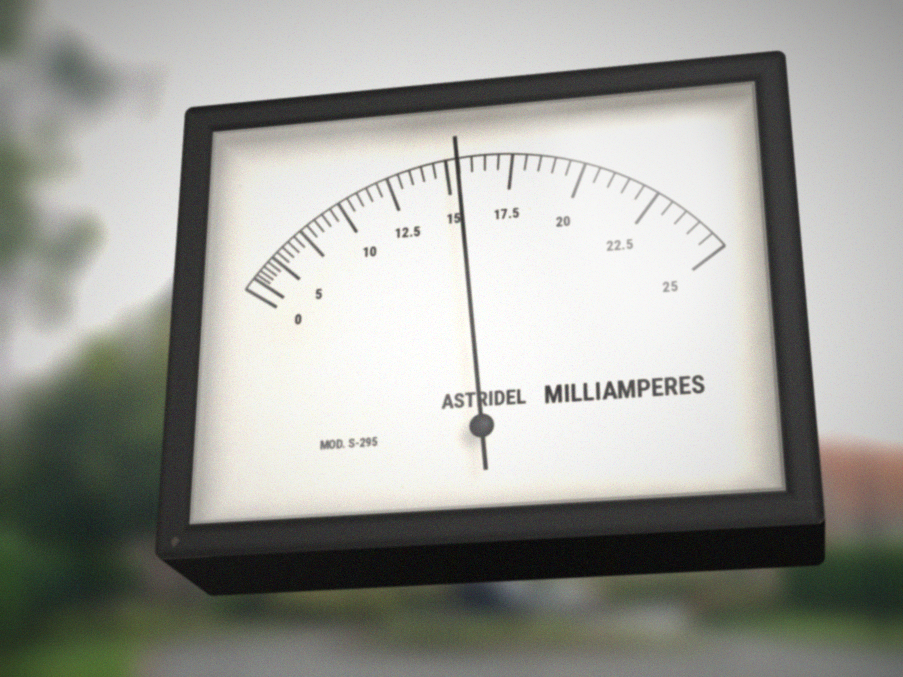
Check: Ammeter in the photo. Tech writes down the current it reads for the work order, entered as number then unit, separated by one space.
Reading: 15.5 mA
